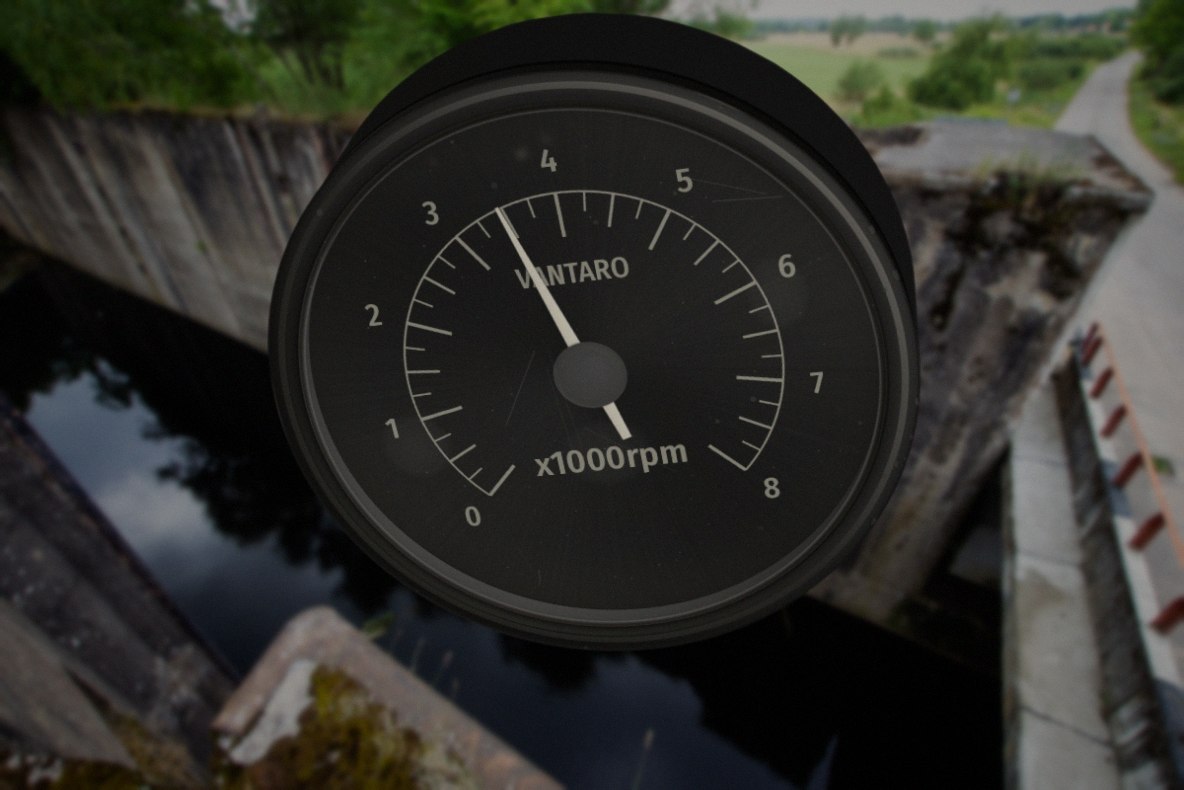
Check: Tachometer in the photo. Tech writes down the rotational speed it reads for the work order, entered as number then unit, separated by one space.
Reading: 3500 rpm
